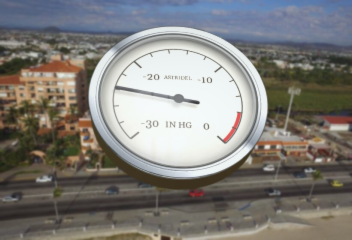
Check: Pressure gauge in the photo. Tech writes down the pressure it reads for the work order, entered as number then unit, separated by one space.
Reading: -24 inHg
